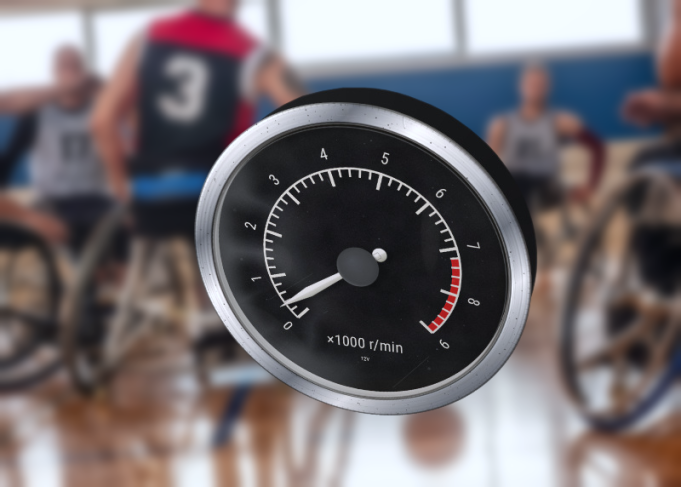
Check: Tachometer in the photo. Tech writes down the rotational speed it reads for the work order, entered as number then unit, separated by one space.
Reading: 400 rpm
